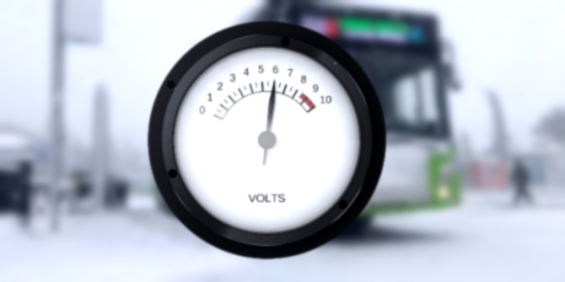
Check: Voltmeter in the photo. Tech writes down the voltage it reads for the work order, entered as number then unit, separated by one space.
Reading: 6 V
